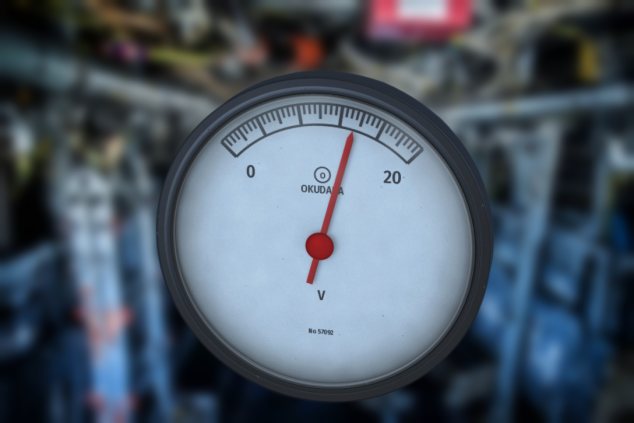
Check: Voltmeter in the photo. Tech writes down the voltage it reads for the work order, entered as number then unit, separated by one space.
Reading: 13.5 V
